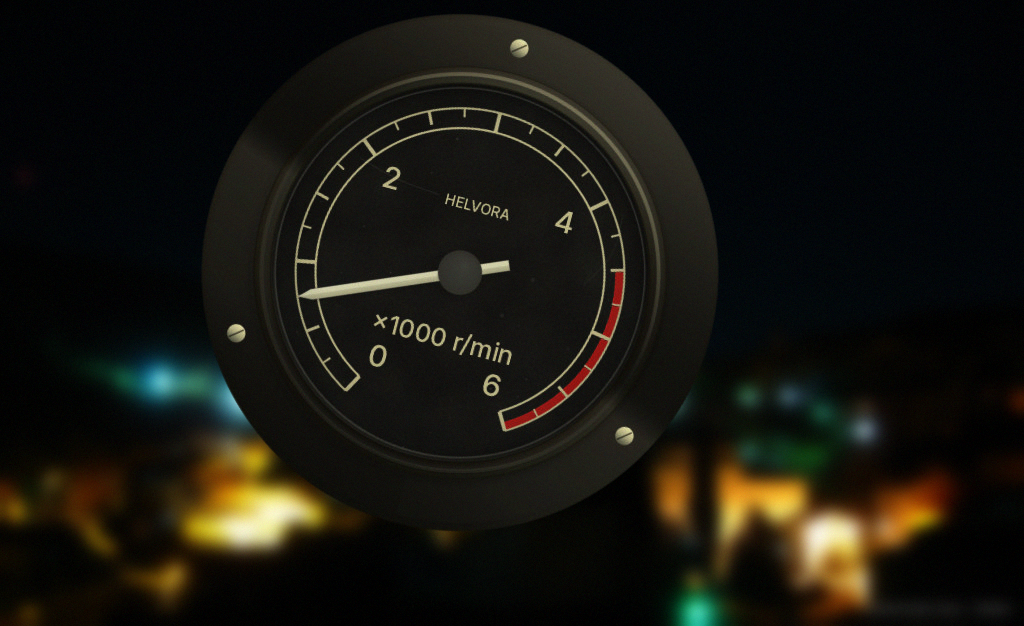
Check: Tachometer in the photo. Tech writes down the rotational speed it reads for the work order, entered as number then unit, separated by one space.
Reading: 750 rpm
